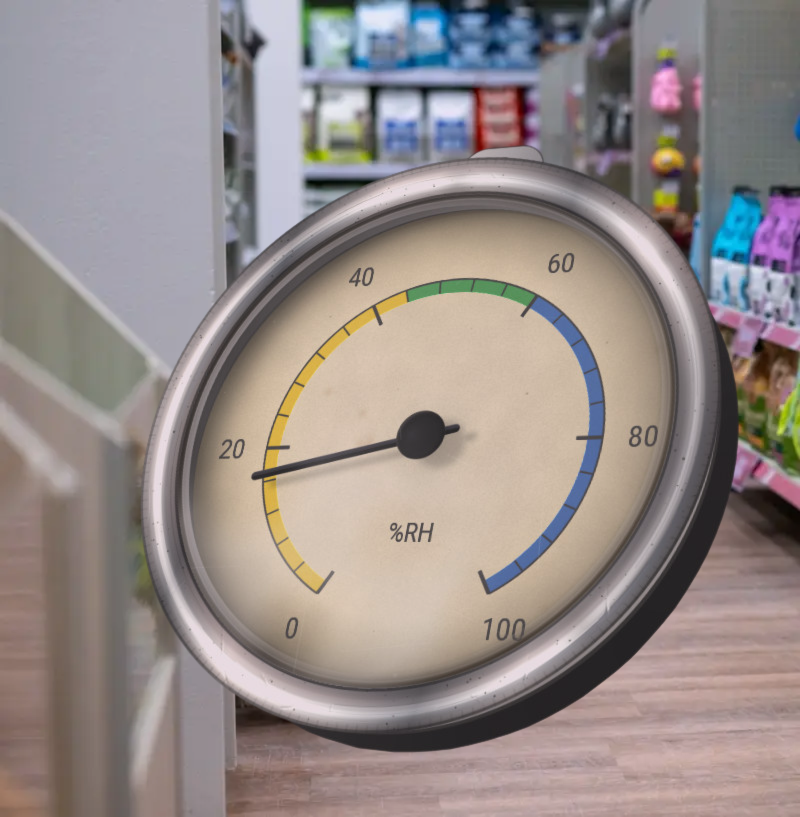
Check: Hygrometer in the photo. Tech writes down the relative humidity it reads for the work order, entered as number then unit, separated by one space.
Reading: 16 %
